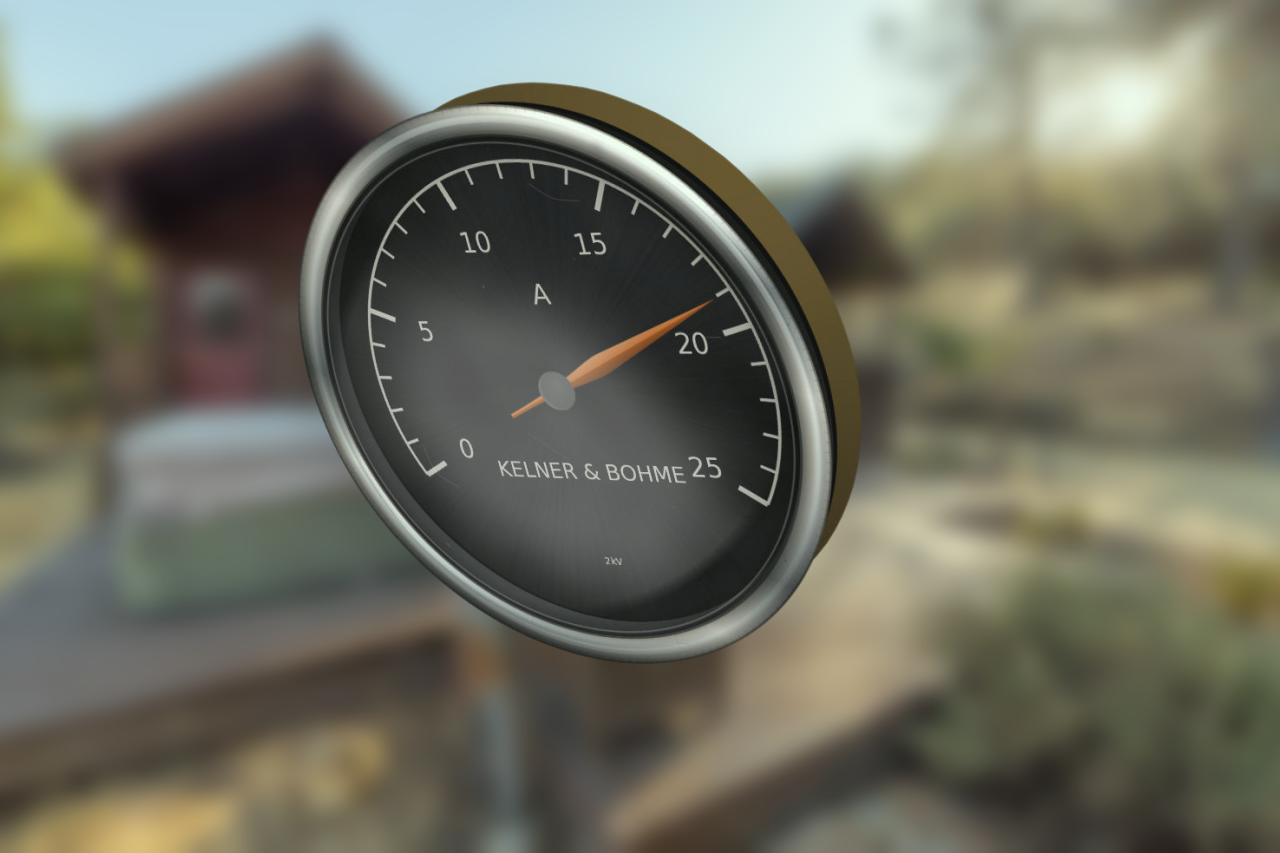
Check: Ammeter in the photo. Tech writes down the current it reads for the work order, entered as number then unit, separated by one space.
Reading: 19 A
